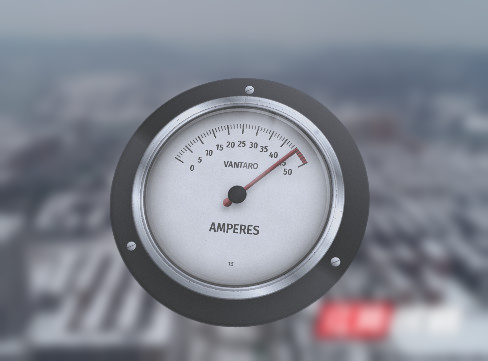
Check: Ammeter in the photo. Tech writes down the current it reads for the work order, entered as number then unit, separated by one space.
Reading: 45 A
